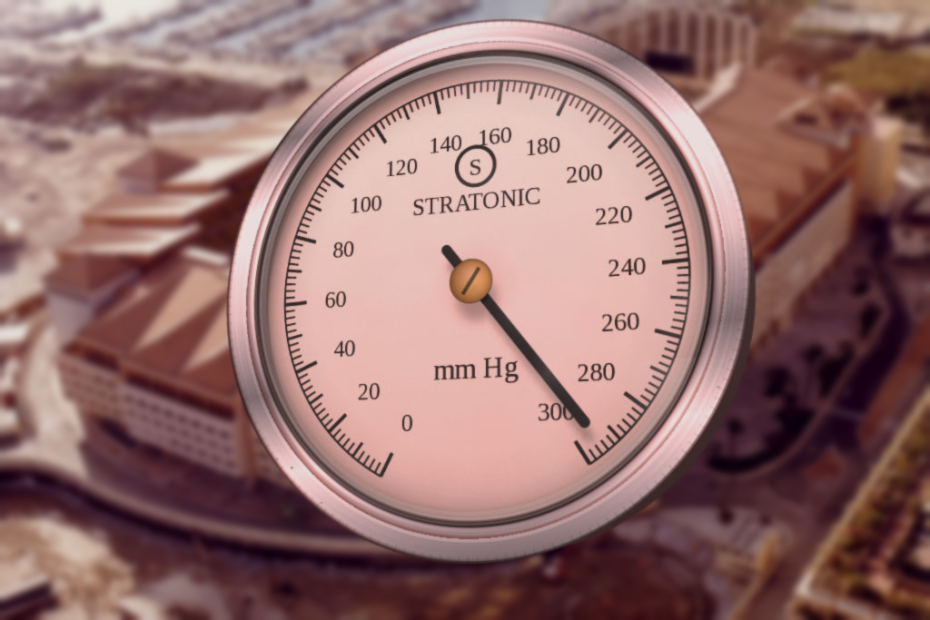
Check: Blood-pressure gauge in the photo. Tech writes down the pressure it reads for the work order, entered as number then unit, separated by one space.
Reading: 294 mmHg
